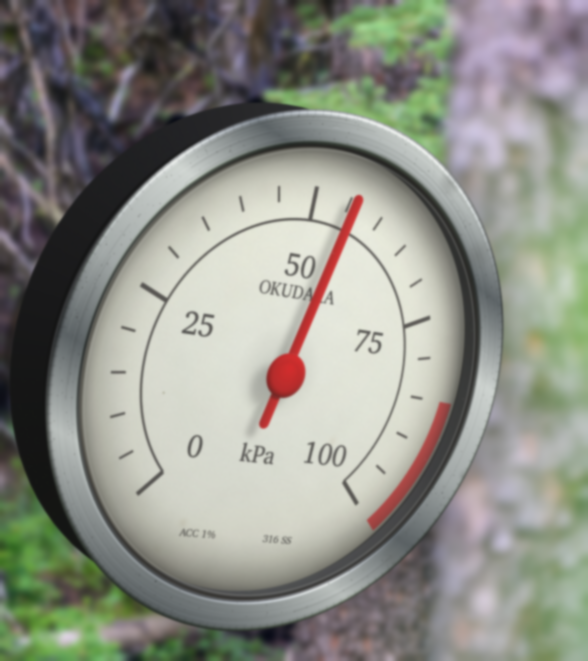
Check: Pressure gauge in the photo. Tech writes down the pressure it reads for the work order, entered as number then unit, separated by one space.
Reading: 55 kPa
